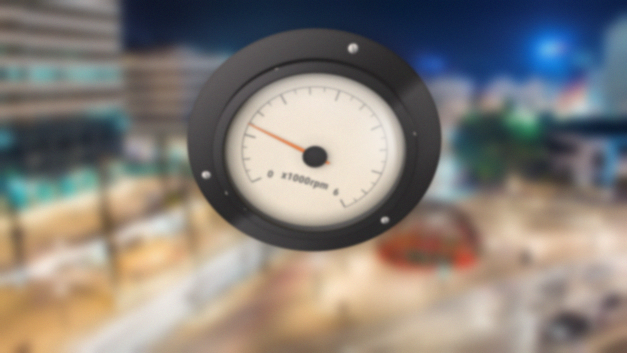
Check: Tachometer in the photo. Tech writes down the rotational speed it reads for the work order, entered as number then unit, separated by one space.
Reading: 1250 rpm
